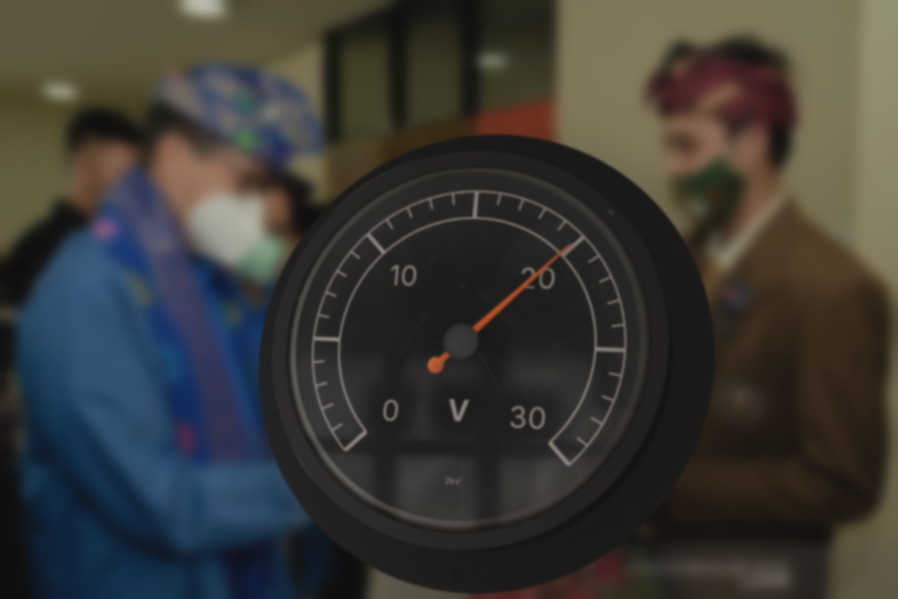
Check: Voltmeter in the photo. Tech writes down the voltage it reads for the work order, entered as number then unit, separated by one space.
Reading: 20 V
